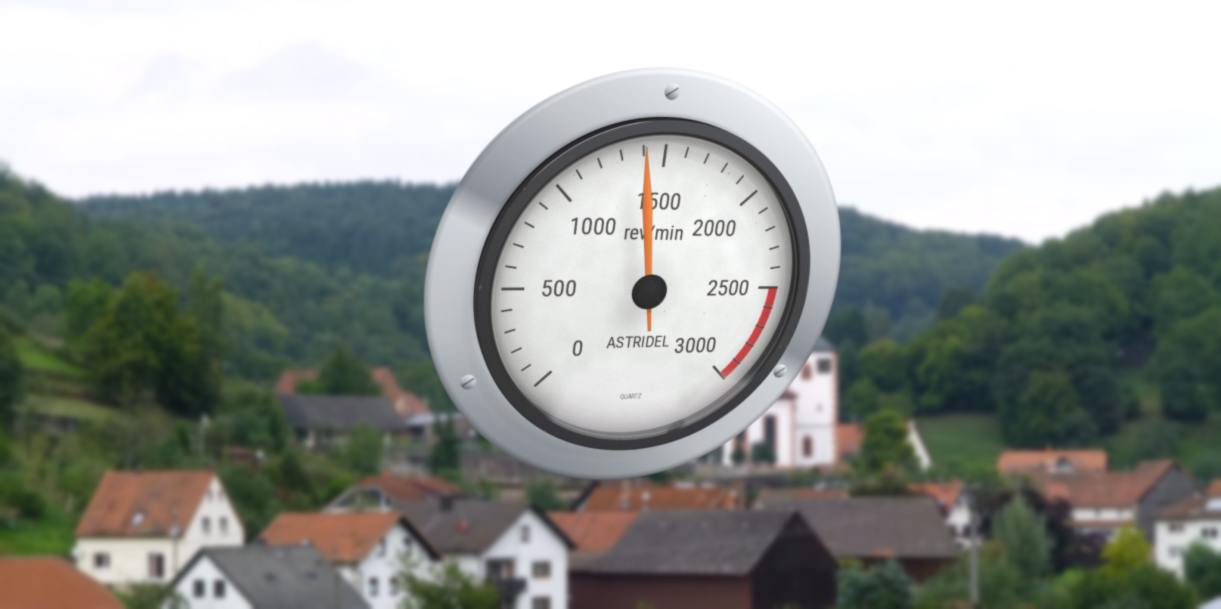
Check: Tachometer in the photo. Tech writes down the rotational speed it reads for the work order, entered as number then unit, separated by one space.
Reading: 1400 rpm
